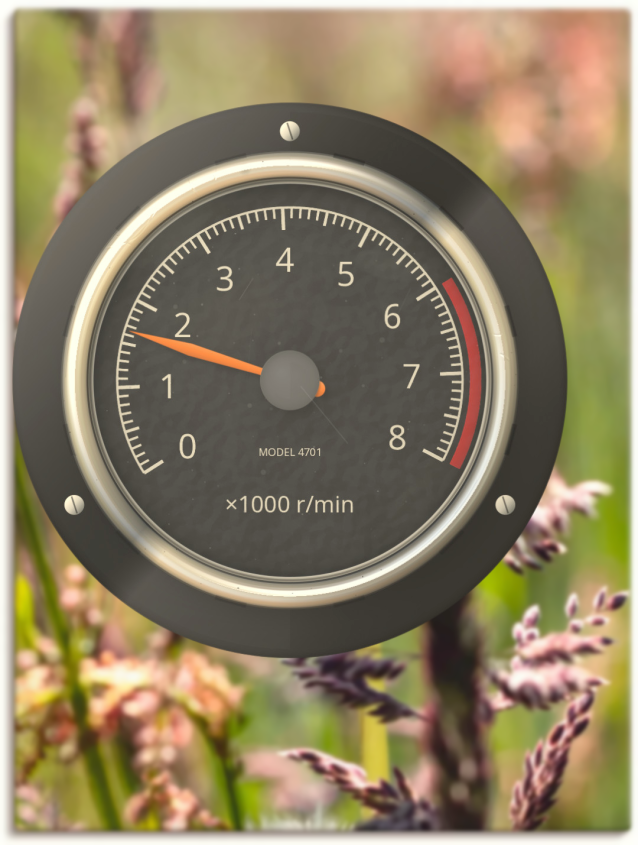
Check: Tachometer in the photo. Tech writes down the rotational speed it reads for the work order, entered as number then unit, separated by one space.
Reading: 1650 rpm
